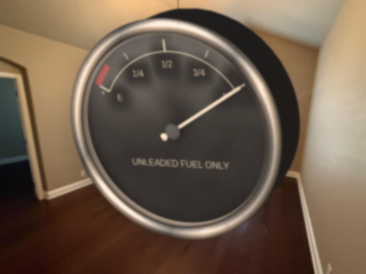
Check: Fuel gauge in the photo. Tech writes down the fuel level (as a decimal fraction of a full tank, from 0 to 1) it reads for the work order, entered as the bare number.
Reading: 1
